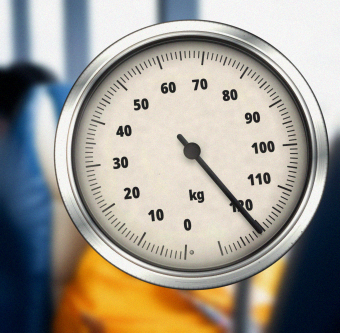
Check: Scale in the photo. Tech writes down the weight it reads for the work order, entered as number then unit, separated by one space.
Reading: 121 kg
